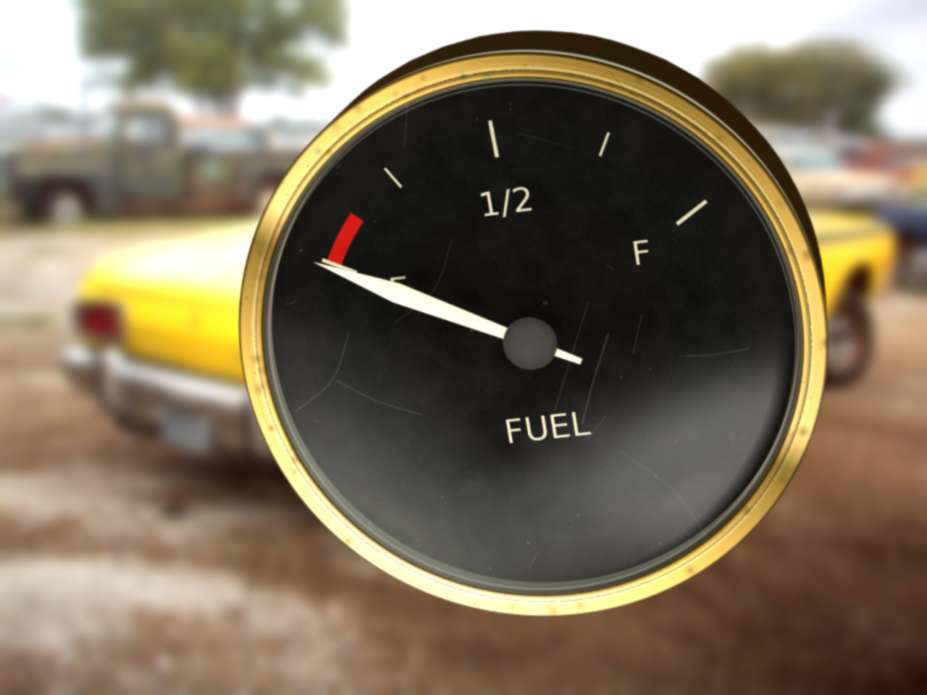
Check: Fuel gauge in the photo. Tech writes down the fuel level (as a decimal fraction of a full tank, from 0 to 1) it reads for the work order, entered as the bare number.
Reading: 0
